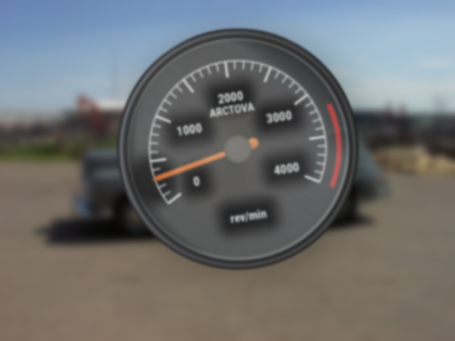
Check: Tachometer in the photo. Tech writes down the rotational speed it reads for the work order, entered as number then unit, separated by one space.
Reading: 300 rpm
